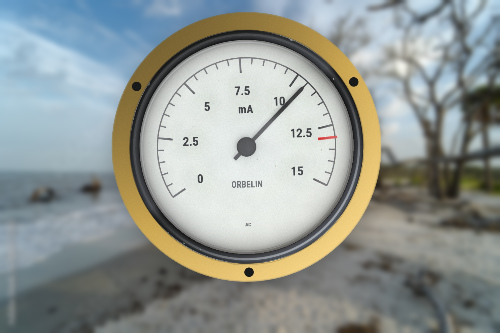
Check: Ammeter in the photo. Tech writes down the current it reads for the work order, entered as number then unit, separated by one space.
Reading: 10.5 mA
